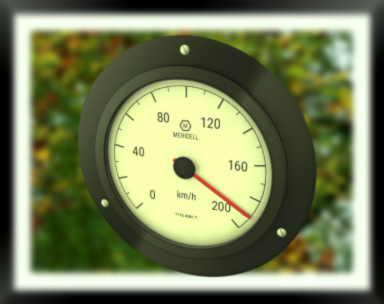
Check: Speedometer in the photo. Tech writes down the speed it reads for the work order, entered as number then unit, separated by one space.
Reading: 190 km/h
